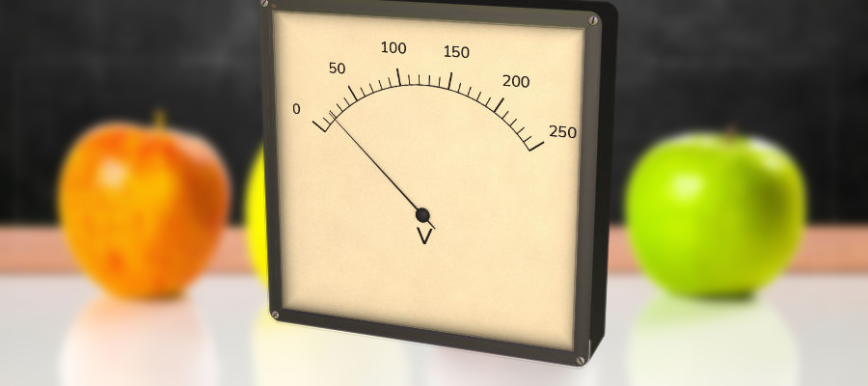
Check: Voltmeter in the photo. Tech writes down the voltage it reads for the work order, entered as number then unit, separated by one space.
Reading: 20 V
